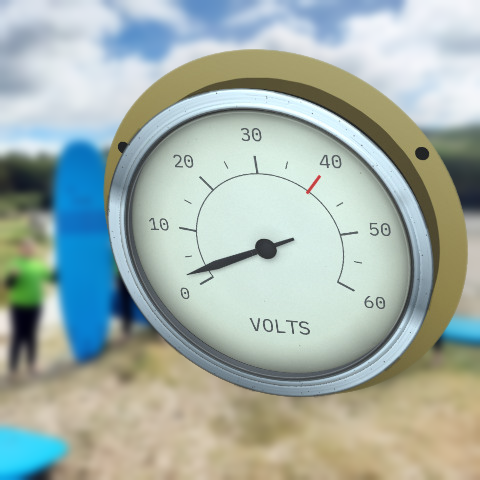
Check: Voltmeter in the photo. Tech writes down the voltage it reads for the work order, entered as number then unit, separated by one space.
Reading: 2.5 V
